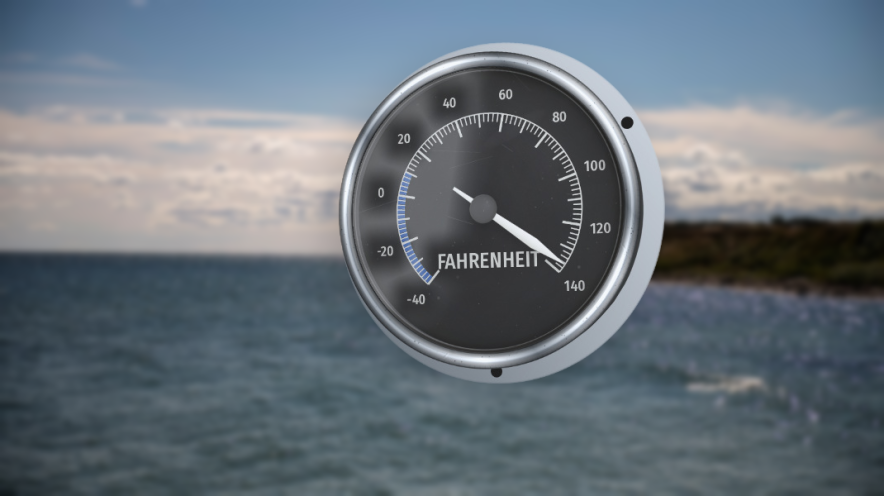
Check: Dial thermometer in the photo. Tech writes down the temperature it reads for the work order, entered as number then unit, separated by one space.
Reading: 136 °F
